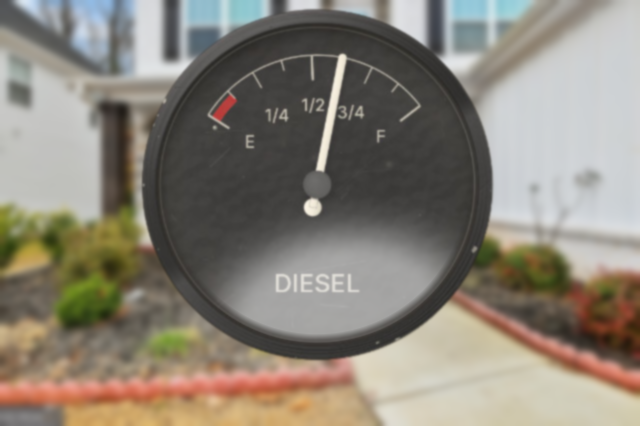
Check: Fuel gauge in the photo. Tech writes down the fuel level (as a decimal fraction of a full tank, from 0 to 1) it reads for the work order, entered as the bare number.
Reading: 0.625
